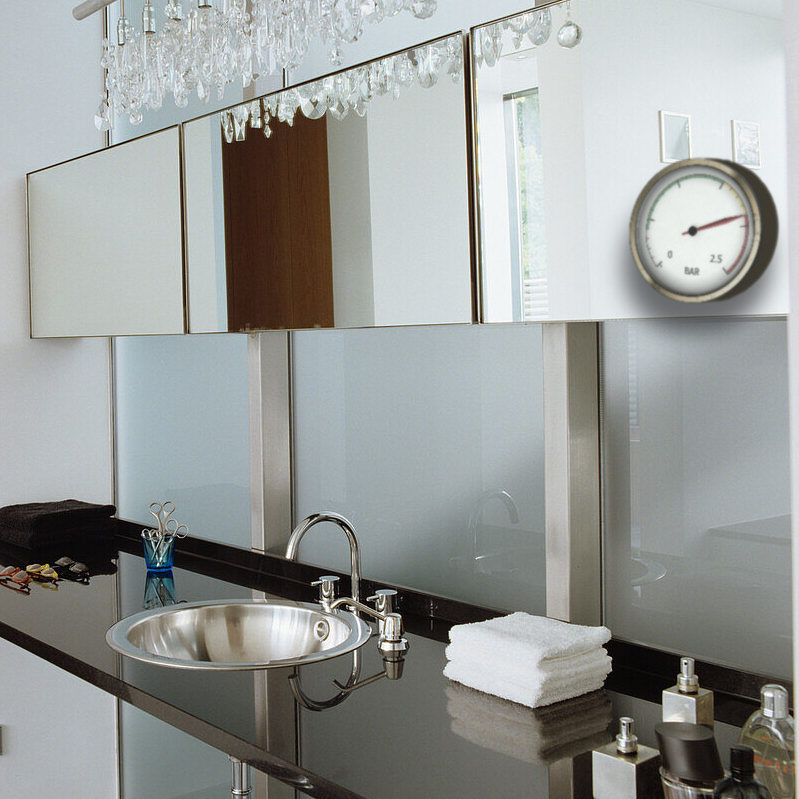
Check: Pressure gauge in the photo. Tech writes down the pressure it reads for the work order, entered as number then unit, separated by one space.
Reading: 1.9 bar
